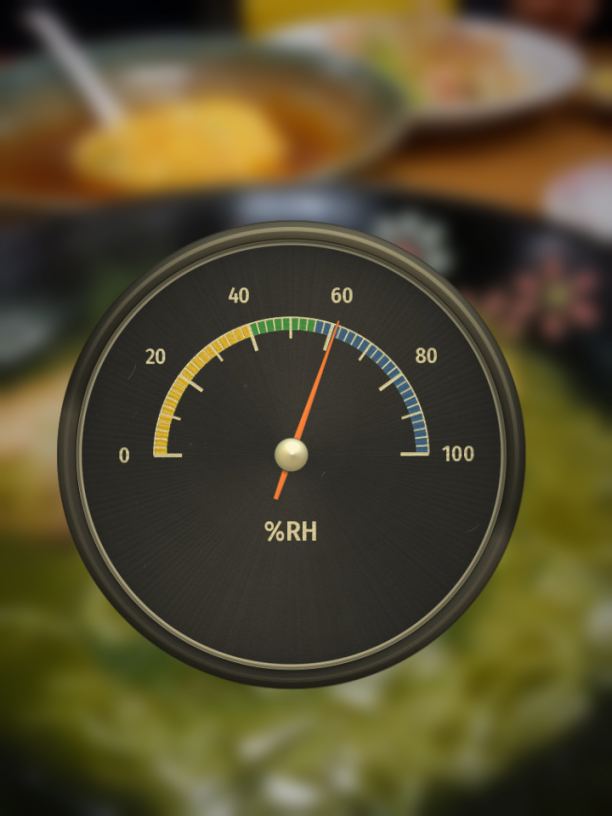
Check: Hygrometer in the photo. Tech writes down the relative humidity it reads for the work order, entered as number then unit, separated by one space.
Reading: 61 %
